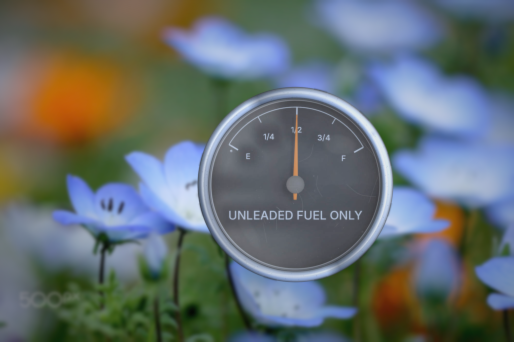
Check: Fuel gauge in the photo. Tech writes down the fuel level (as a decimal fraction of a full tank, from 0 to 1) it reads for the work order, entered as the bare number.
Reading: 0.5
